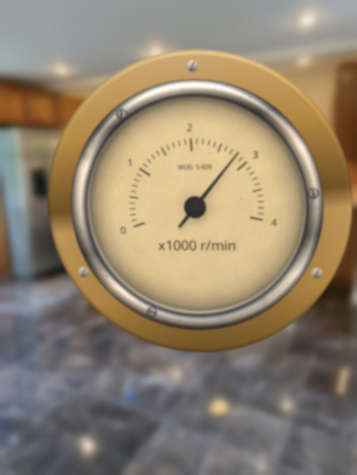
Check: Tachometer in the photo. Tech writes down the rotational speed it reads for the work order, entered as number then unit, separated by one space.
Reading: 2800 rpm
